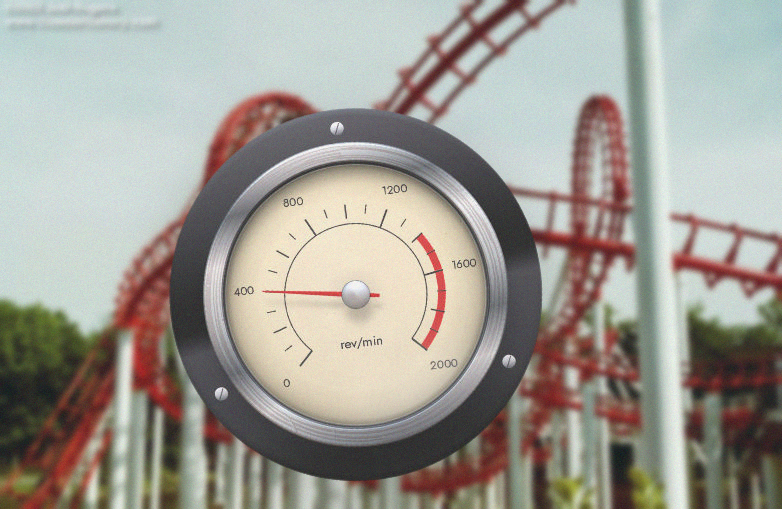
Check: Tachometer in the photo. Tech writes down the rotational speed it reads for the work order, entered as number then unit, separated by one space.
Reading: 400 rpm
